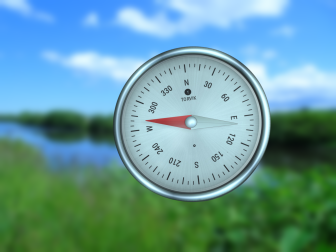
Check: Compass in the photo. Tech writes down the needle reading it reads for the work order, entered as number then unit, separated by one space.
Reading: 280 °
